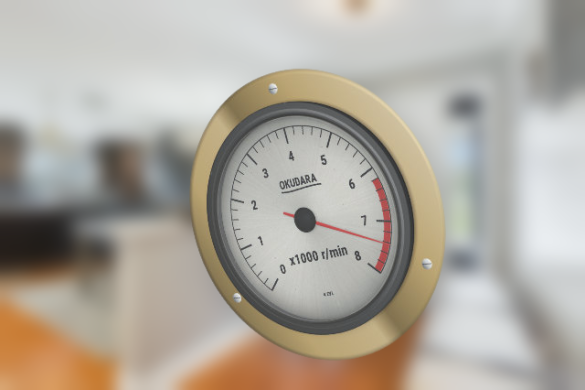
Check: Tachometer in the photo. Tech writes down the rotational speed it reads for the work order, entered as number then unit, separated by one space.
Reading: 7400 rpm
